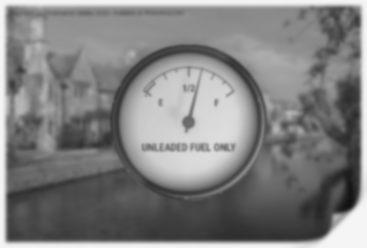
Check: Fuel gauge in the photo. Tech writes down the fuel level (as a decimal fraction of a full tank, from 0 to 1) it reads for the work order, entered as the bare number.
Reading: 0.625
